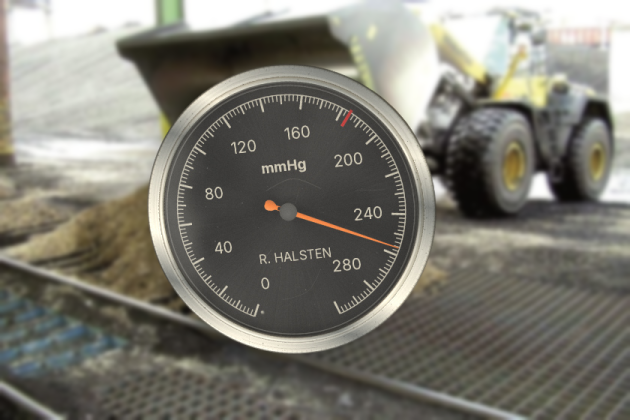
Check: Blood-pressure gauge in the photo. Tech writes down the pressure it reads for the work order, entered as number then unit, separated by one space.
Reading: 256 mmHg
